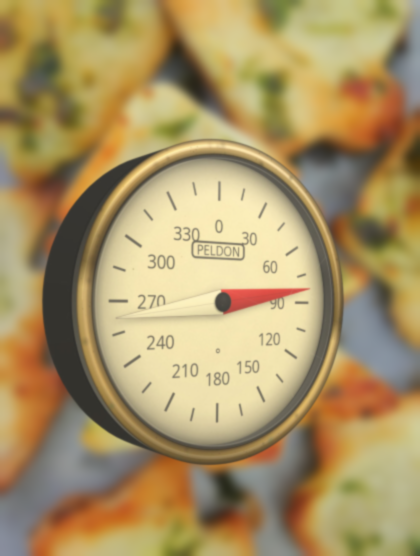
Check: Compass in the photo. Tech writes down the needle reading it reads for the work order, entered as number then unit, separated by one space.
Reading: 82.5 °
